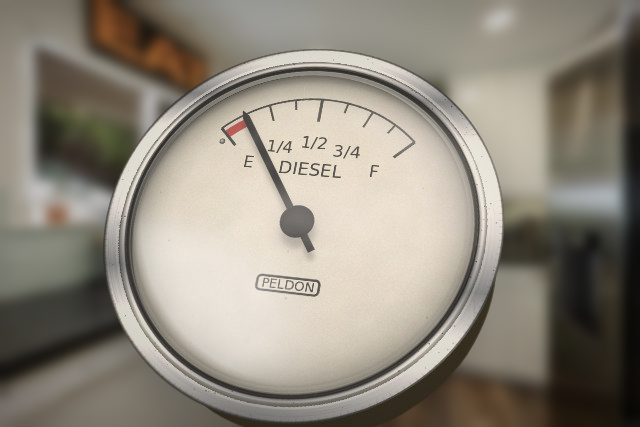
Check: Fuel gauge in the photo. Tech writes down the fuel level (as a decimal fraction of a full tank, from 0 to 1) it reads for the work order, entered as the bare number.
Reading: 0.125
